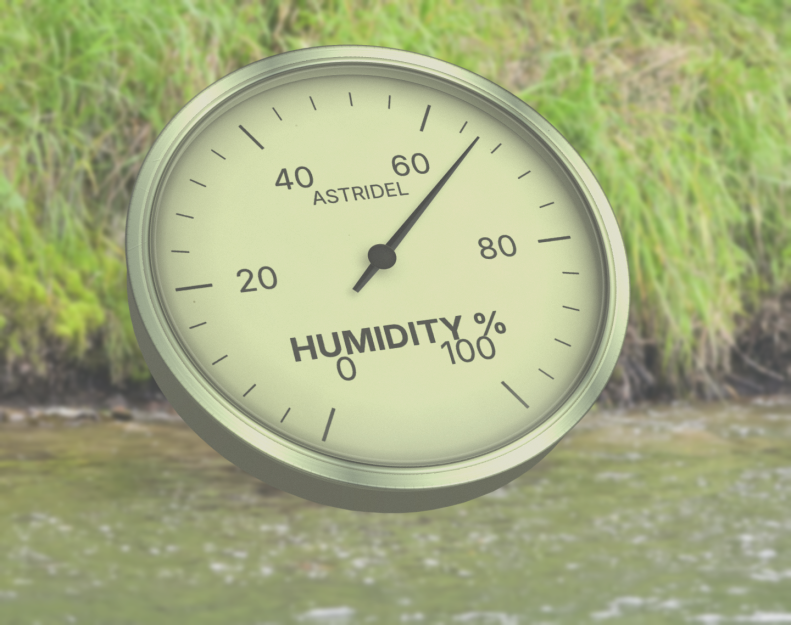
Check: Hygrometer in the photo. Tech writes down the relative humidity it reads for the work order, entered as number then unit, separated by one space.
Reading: 66 %
